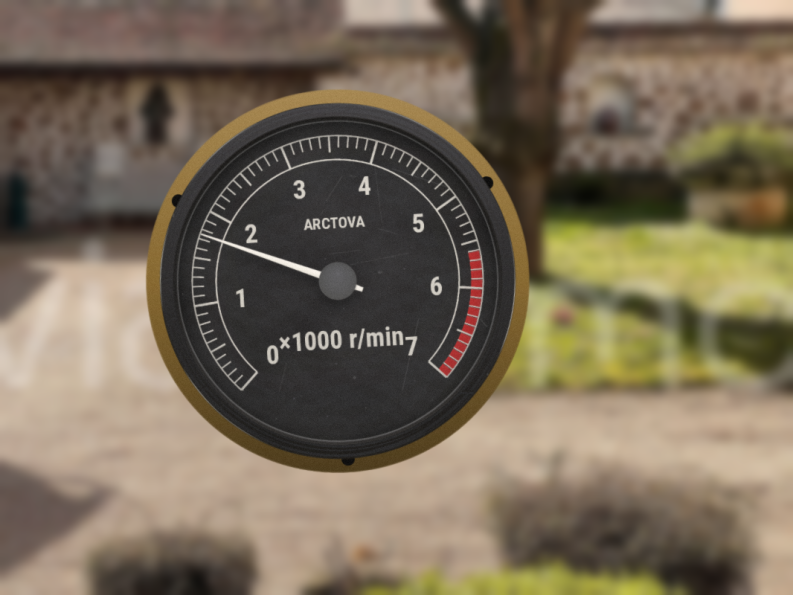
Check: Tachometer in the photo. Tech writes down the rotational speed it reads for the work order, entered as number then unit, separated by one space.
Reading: 1750 rpm
